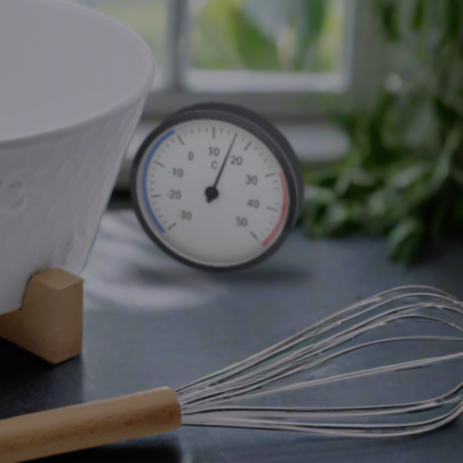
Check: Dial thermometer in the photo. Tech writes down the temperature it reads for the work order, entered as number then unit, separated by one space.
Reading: 16 °C
